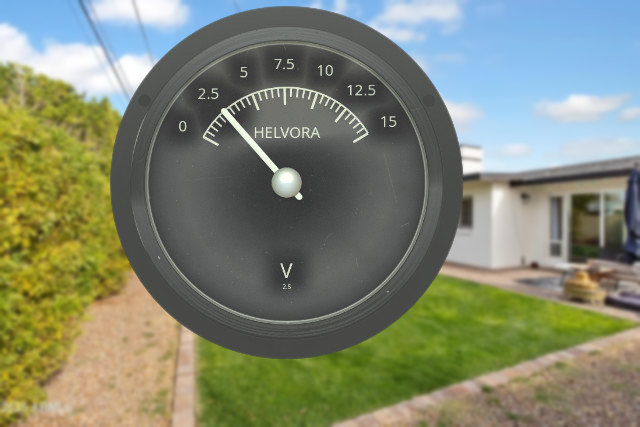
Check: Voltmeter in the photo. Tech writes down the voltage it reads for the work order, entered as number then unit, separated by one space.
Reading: 2.5 V
